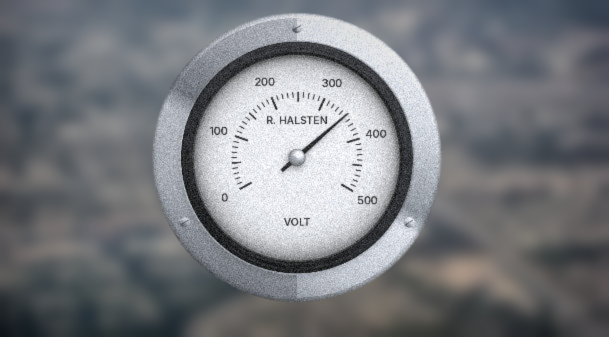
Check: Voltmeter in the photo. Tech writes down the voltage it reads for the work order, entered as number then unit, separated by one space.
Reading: 350 V
